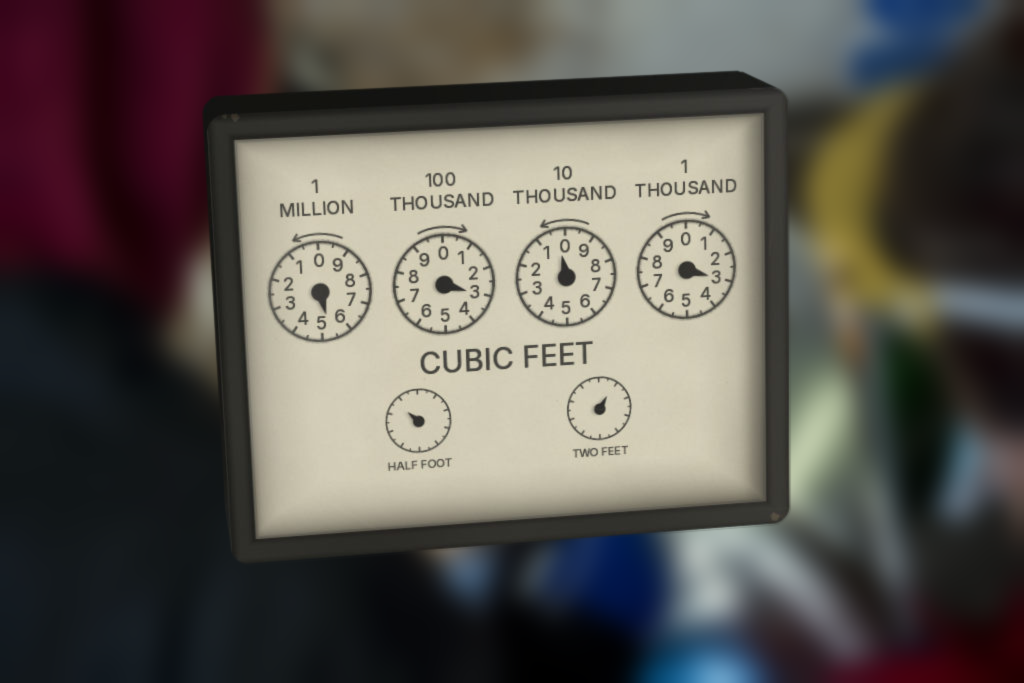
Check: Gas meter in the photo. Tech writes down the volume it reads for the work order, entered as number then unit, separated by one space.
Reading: 530300 ft³
